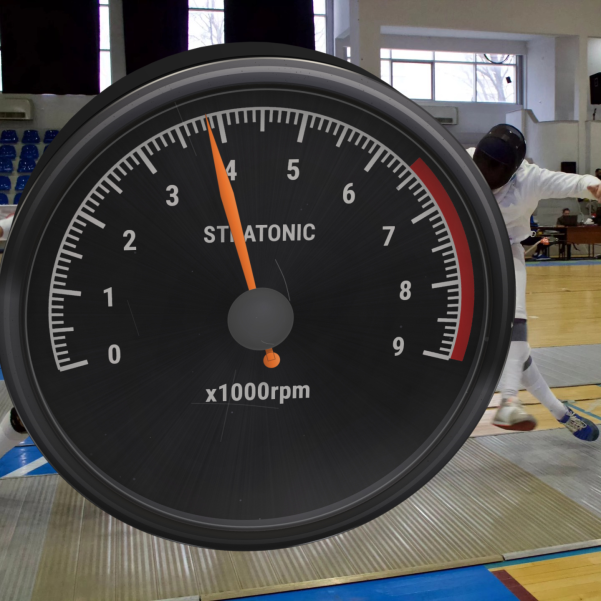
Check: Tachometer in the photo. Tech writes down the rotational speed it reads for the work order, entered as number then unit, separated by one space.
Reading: 3850 rpm
